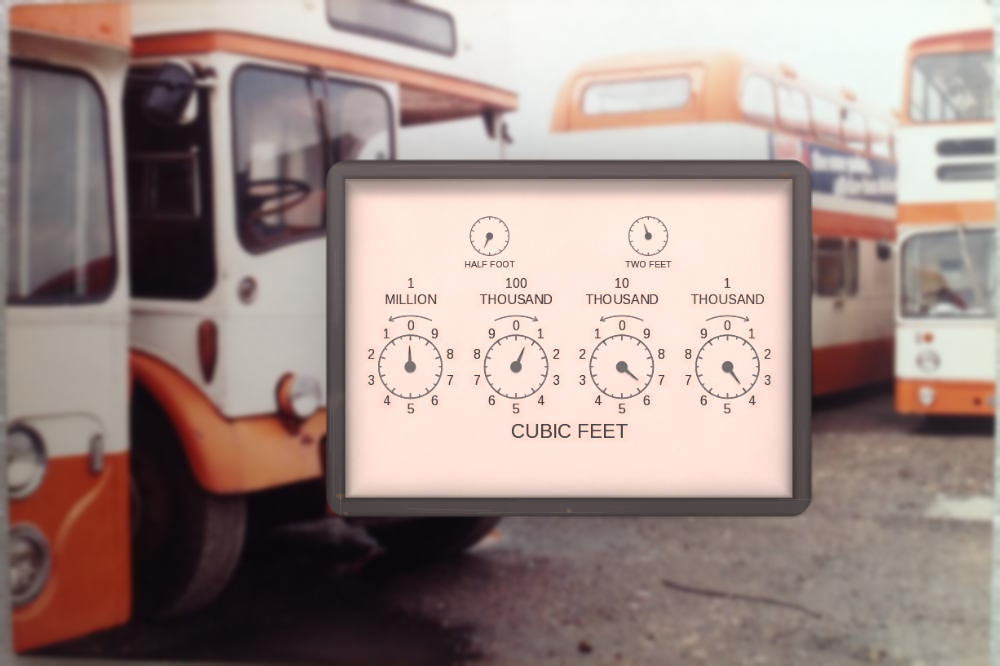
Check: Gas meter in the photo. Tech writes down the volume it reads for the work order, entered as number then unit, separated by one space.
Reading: 6400 ft³
